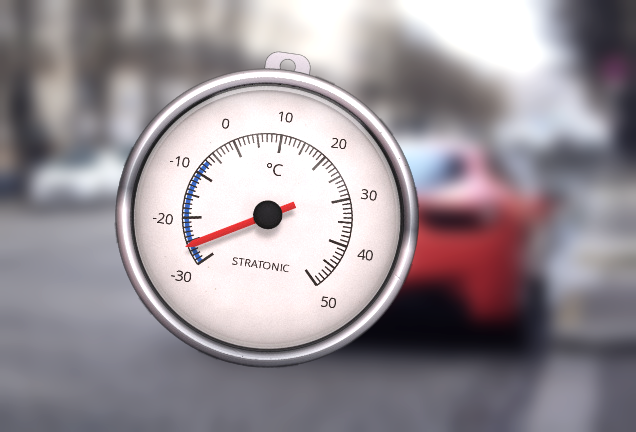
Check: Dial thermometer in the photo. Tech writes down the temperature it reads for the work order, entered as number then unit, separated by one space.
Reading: -26 °C
